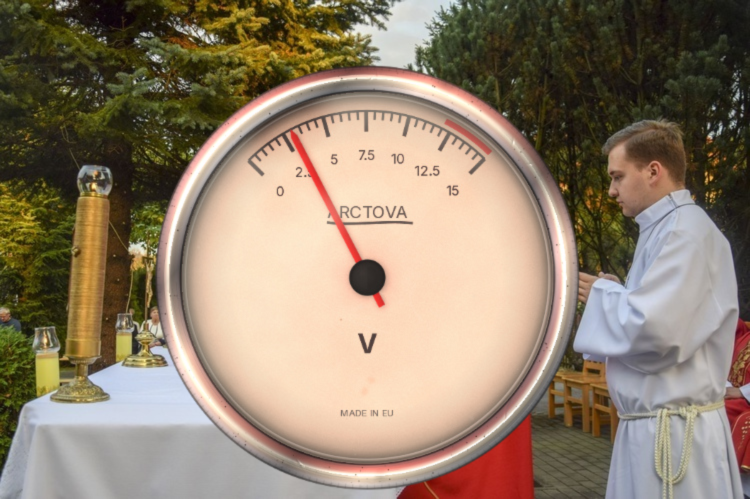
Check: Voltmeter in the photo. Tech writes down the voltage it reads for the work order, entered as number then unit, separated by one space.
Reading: 3 V
